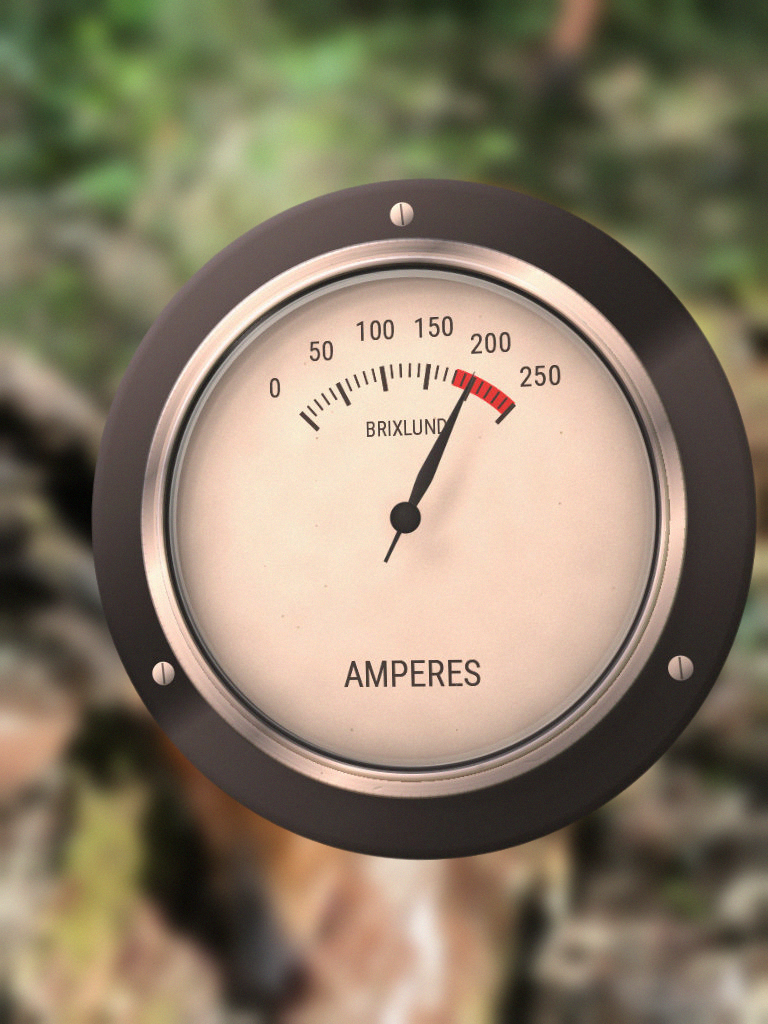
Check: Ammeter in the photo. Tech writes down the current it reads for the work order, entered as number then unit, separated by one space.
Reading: 200 A
